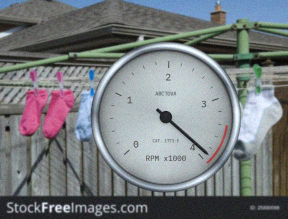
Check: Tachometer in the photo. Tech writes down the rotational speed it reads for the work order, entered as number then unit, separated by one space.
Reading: 3900 rpm
